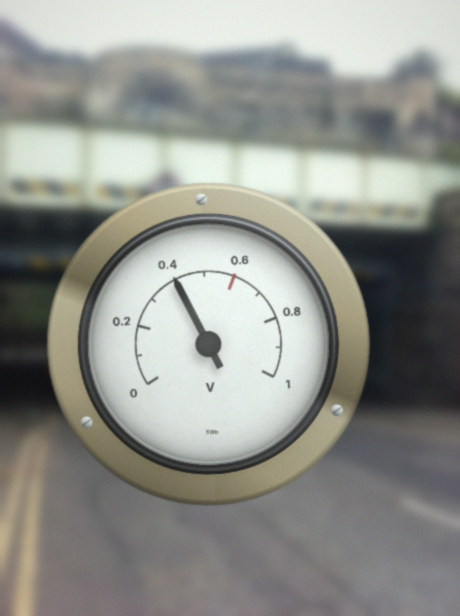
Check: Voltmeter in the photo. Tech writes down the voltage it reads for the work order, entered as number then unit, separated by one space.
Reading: 0.4 V
